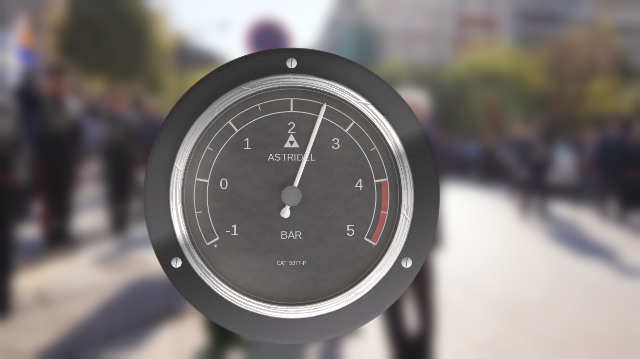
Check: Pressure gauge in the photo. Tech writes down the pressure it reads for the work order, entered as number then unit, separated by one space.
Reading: 2.5 bar
